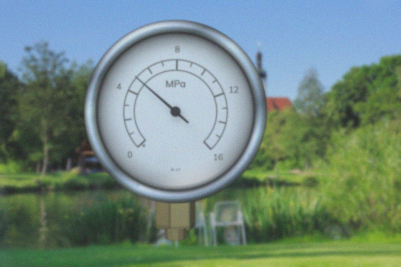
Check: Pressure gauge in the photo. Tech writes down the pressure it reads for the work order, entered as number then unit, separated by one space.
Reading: 5 MPa
